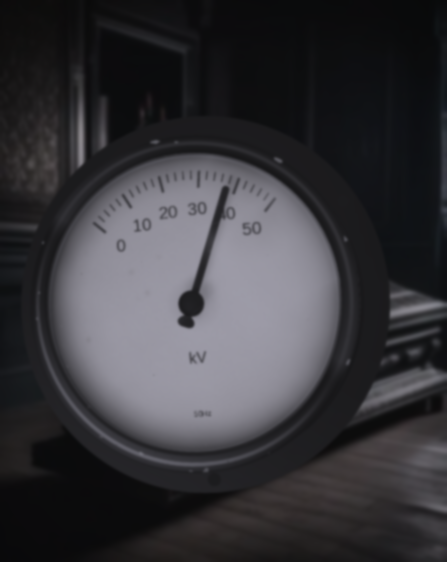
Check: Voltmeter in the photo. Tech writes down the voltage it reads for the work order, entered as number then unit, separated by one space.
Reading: 38 kV
